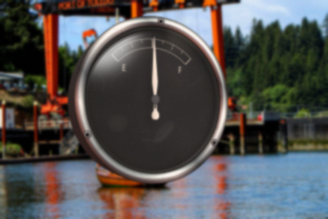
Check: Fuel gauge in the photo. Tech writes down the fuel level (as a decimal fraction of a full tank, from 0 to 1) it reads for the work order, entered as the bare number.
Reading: 0.5
